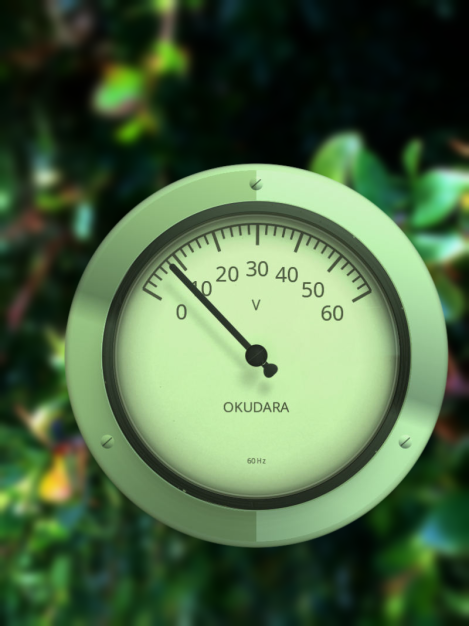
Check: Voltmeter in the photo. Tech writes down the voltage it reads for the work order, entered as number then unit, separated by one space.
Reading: 8 V
